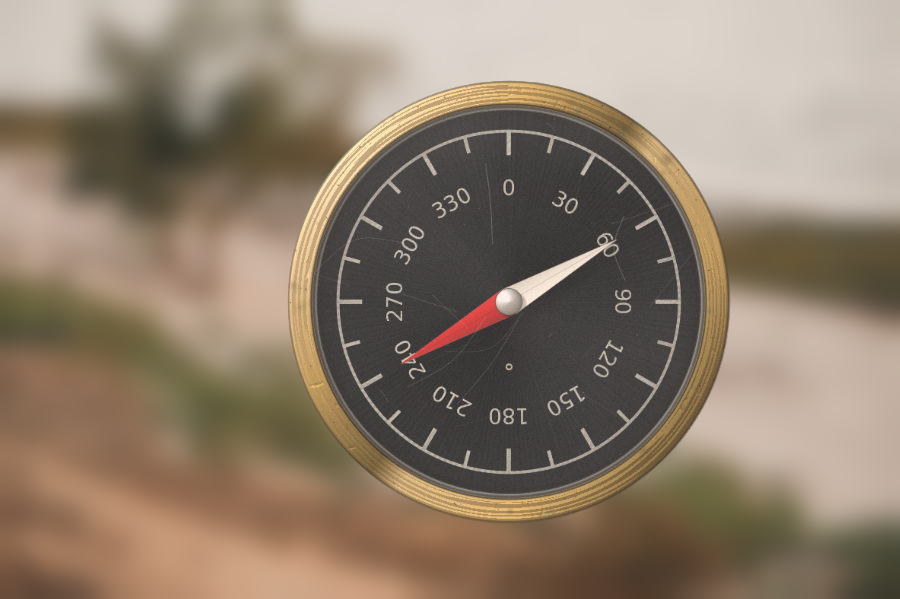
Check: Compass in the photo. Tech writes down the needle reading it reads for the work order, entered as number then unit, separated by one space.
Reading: 240 °
